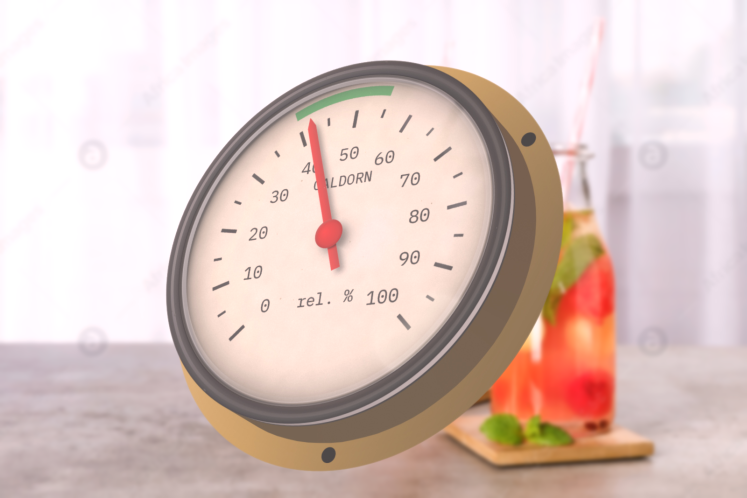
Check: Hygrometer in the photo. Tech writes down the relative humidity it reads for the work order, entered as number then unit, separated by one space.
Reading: 42.5 %
